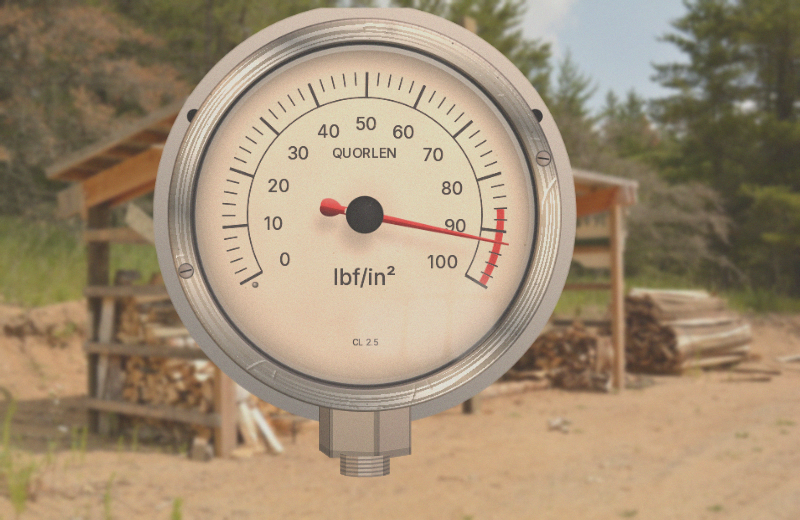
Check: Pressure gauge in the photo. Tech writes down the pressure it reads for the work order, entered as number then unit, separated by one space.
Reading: 92 psi
